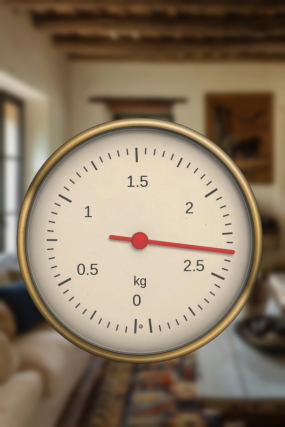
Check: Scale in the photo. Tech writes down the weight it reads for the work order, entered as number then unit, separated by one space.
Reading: 2.35 kg
